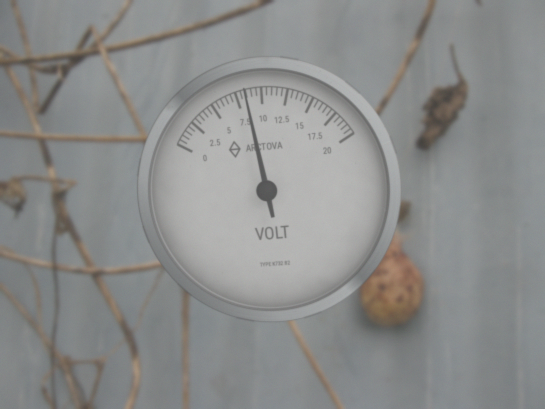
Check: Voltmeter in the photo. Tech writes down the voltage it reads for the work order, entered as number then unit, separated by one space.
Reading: 8.5 V
